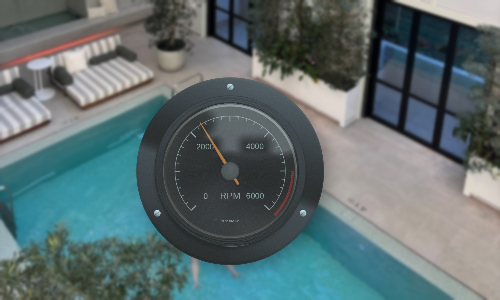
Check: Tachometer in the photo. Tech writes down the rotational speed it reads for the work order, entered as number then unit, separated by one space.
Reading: 2300 rpm
